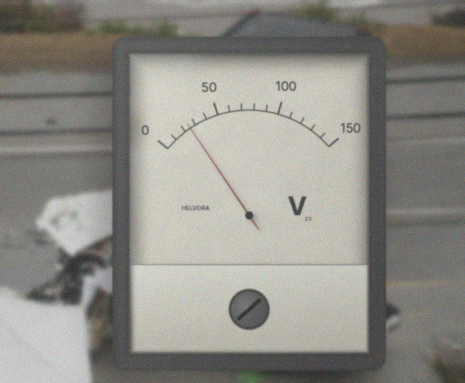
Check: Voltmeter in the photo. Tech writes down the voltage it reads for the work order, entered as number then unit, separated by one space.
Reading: 25 V
